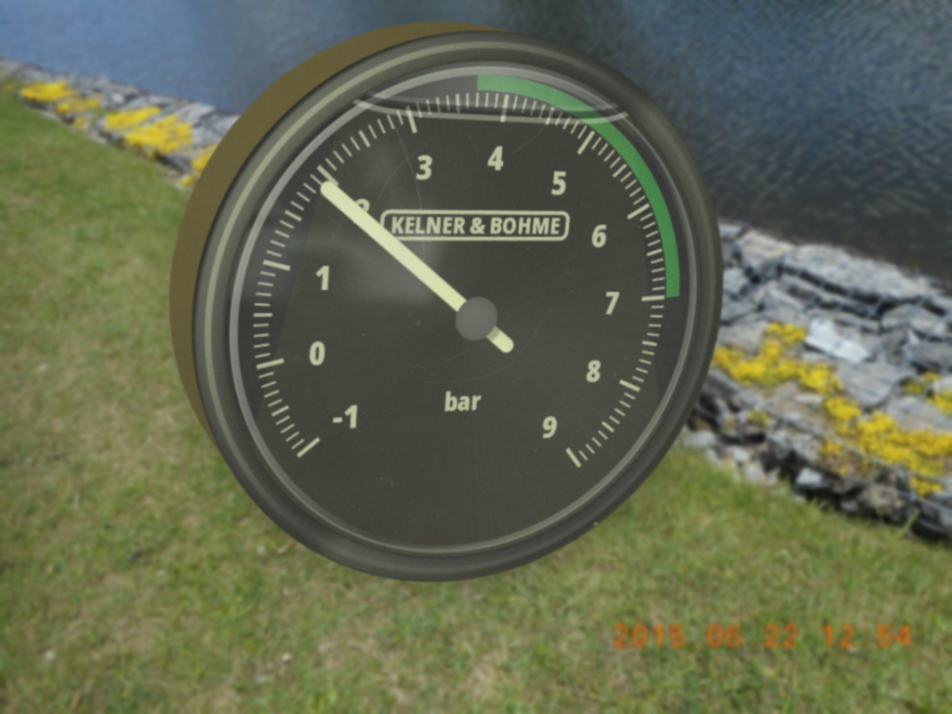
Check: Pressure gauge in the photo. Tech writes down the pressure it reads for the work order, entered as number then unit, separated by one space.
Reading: 1.9 bar
